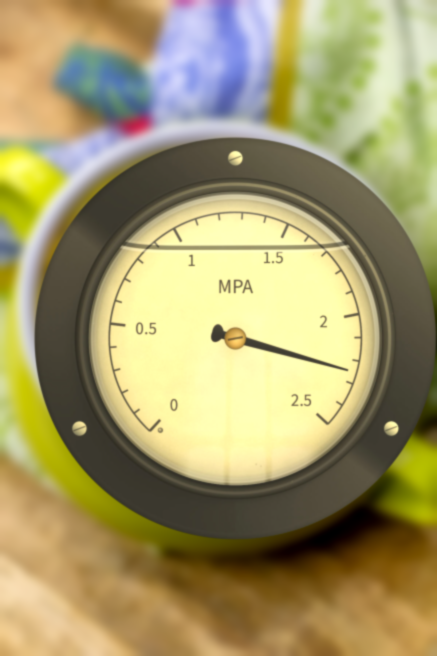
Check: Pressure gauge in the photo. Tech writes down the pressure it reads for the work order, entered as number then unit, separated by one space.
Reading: 2.25 MPa
